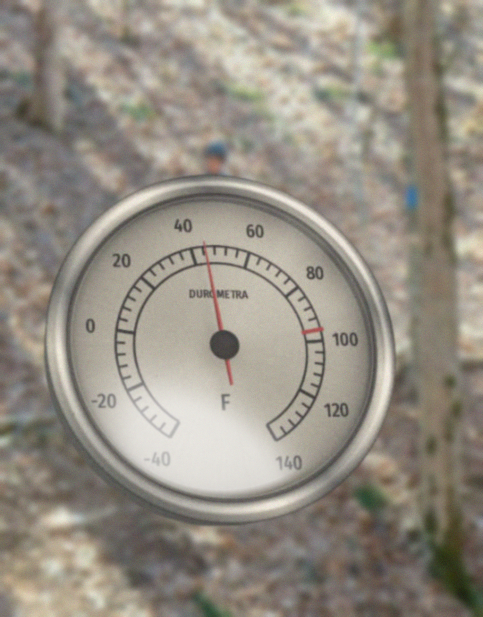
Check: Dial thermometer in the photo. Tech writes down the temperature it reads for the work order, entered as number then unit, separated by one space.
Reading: 44 °F
